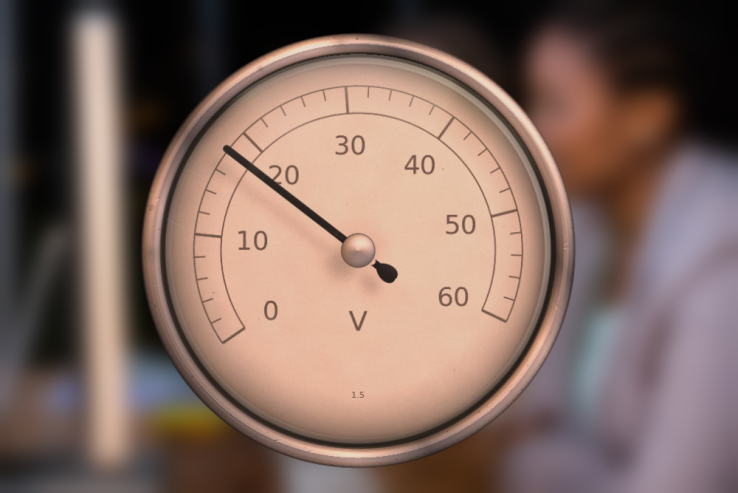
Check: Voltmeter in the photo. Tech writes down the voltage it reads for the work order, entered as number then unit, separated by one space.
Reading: 18 V
